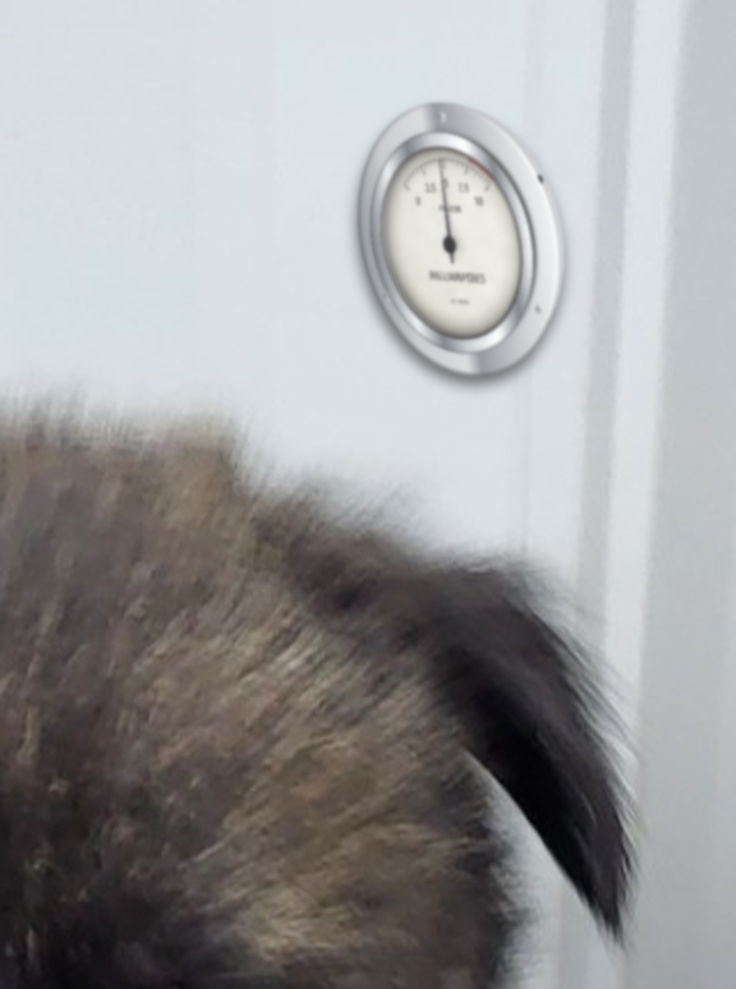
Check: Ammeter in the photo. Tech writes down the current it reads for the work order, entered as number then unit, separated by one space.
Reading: 5 mA
